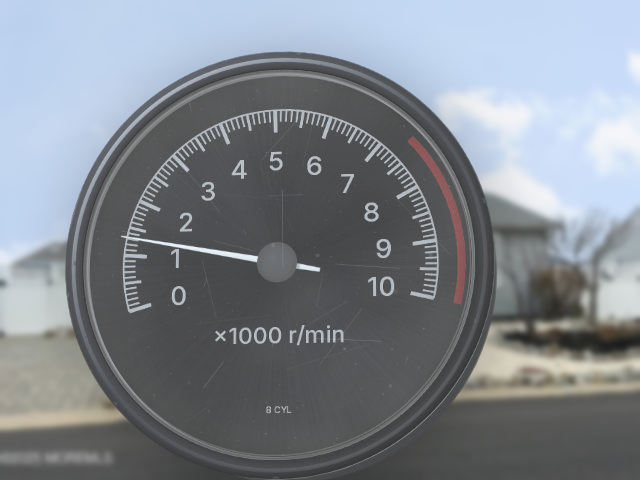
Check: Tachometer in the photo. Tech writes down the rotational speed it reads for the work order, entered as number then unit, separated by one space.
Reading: 1300 rpm
